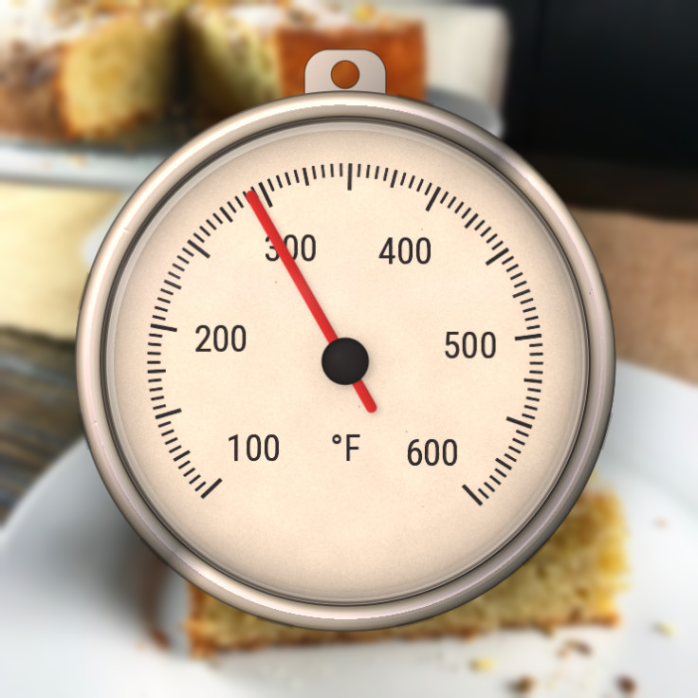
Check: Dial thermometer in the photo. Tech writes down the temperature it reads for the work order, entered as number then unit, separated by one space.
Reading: 292.5 °F
